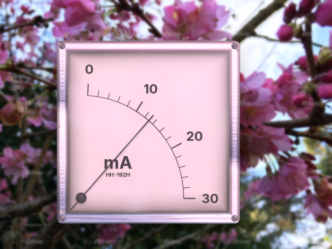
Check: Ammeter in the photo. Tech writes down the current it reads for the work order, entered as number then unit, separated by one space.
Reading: 13 mA
